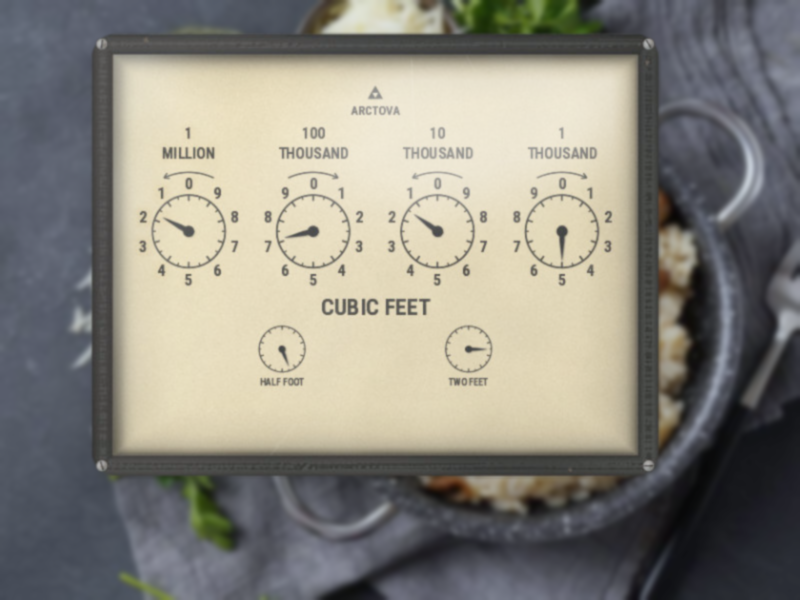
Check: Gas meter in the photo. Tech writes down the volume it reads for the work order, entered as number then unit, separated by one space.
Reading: 171500 ft³
